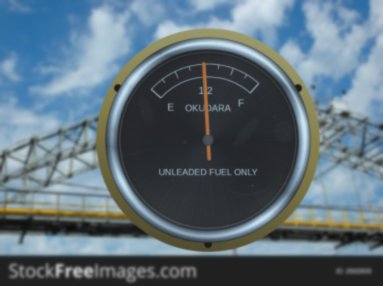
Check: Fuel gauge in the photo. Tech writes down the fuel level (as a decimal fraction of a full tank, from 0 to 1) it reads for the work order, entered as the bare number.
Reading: 0.5
